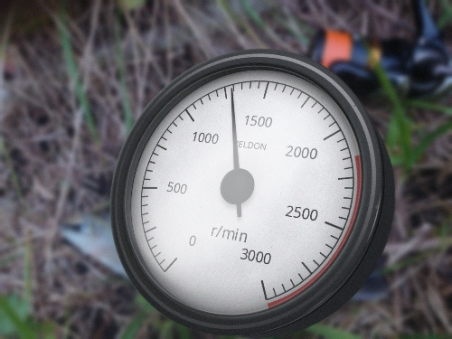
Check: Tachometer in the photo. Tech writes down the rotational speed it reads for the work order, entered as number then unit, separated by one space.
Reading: 1300 rpm
